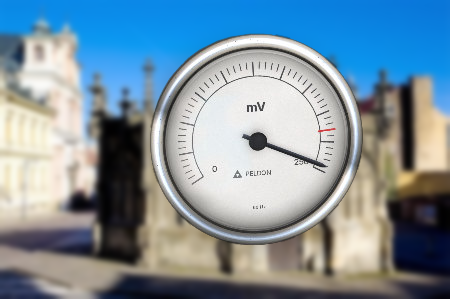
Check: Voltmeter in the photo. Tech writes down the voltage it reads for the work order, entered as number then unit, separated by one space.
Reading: 245 mV
